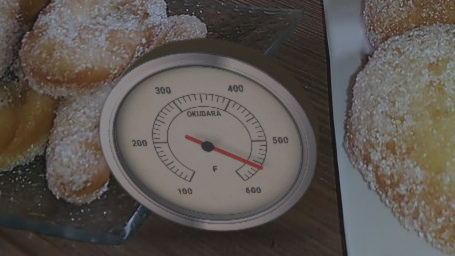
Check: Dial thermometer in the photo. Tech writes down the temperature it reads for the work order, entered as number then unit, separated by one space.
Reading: 550 °F
